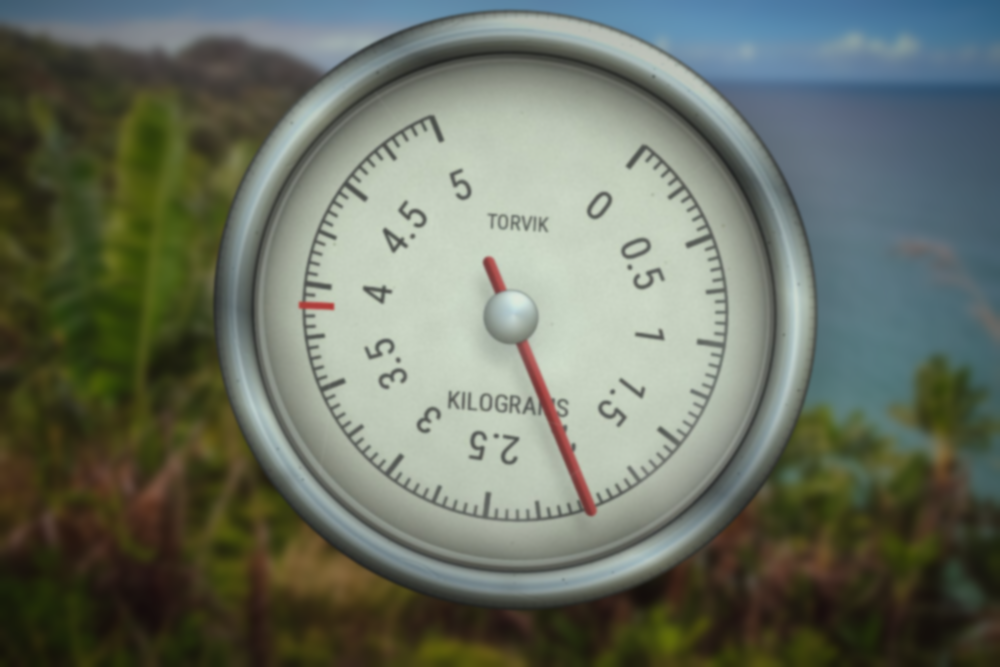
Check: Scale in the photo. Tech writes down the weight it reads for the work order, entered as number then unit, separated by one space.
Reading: 2 kg
